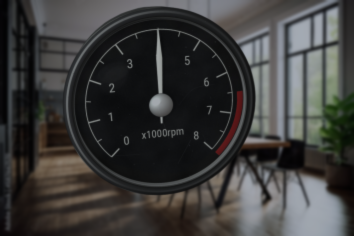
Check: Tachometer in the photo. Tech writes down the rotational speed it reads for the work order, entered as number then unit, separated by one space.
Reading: 4000 rpm
